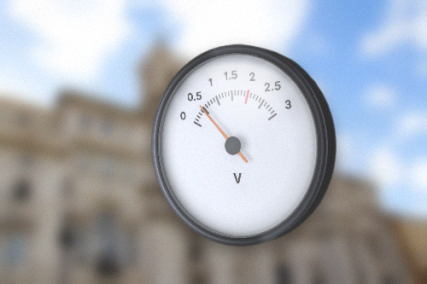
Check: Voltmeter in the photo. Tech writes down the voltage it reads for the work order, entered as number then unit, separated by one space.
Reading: 0.5 V
